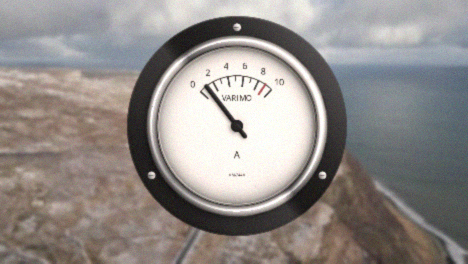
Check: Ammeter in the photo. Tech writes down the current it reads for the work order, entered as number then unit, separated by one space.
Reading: 1 A
